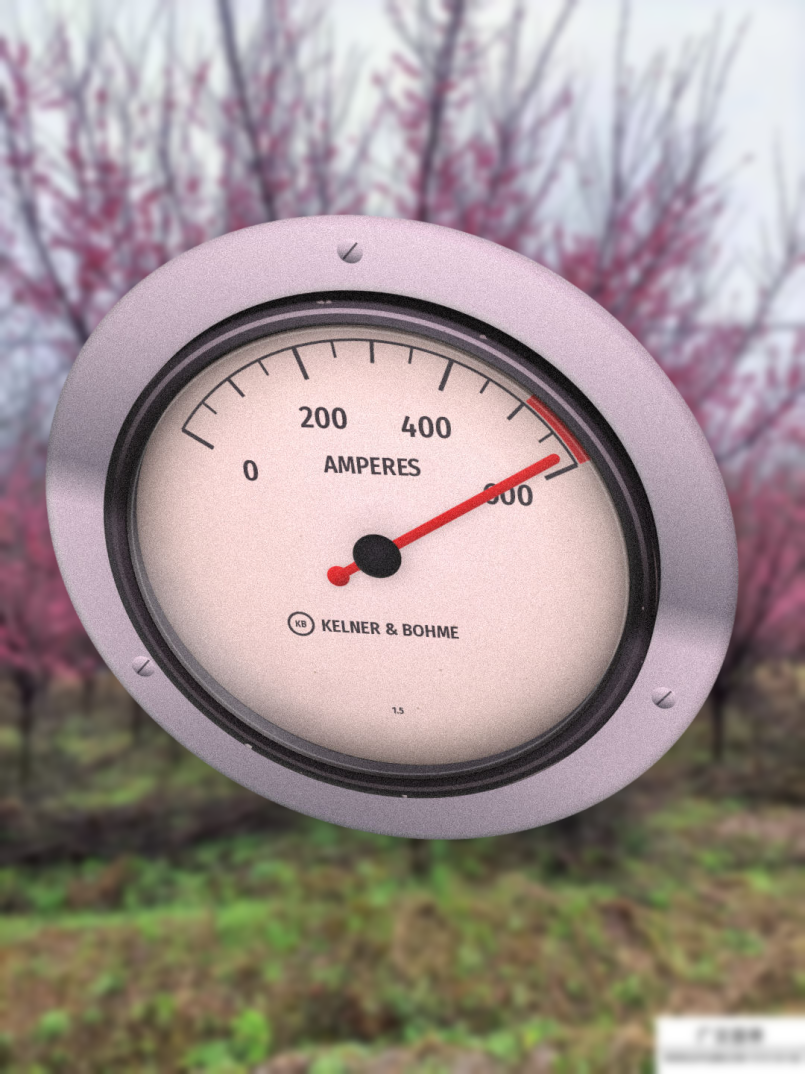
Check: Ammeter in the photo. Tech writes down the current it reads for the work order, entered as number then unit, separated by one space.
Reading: 575 A
